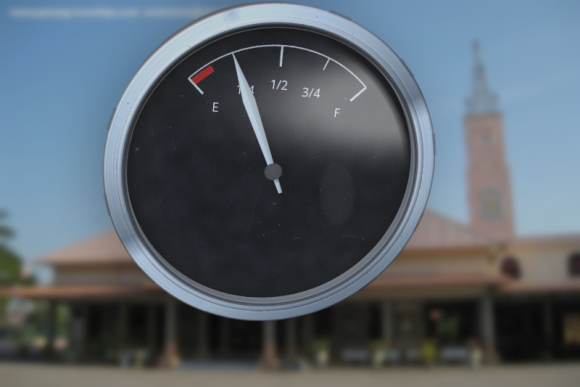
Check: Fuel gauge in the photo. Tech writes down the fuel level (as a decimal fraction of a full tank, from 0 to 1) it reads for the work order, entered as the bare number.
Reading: 0.25
